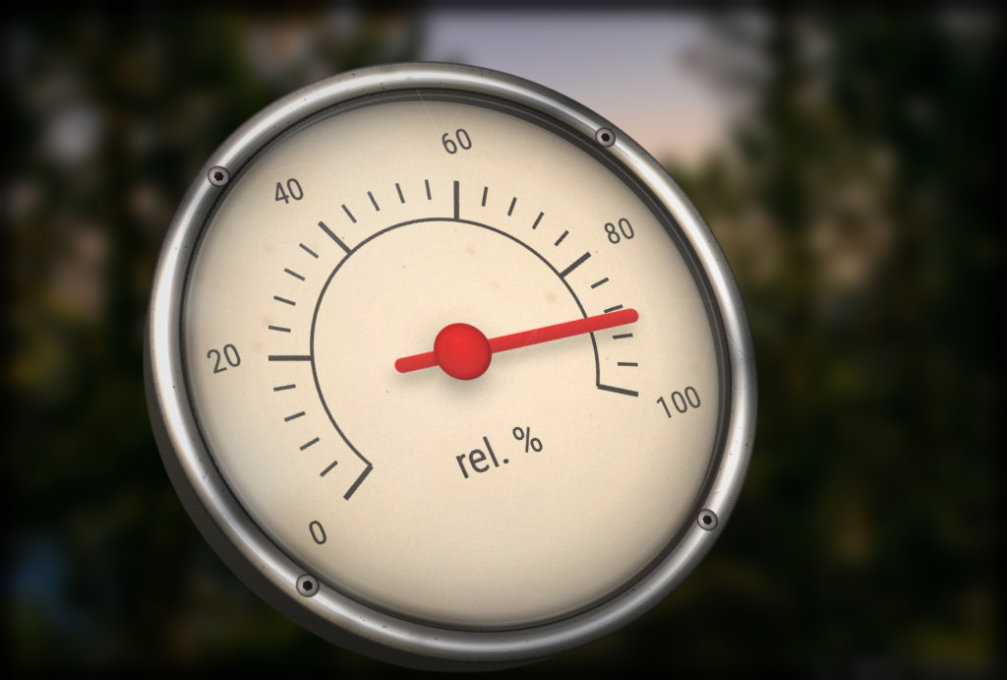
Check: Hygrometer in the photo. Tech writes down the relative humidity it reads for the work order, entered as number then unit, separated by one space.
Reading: 90 %
